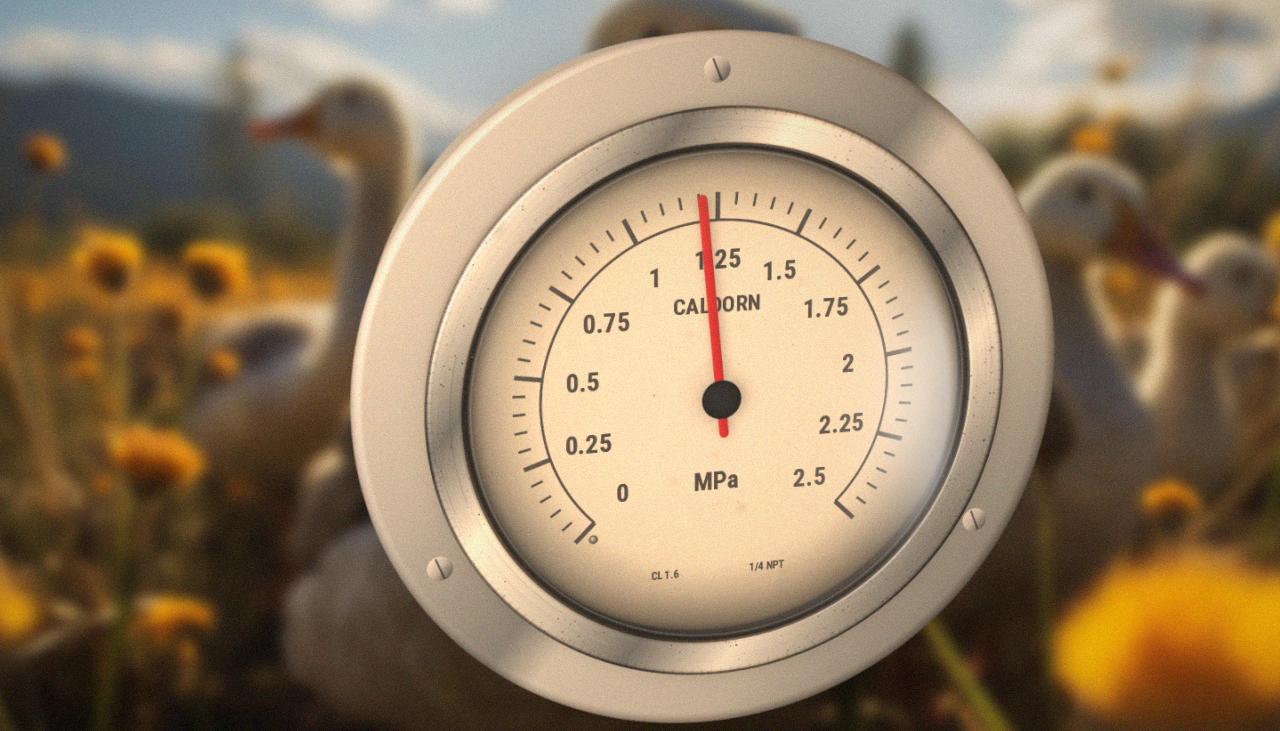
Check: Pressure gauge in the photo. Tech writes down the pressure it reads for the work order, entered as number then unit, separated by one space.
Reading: 1.2 MPa
